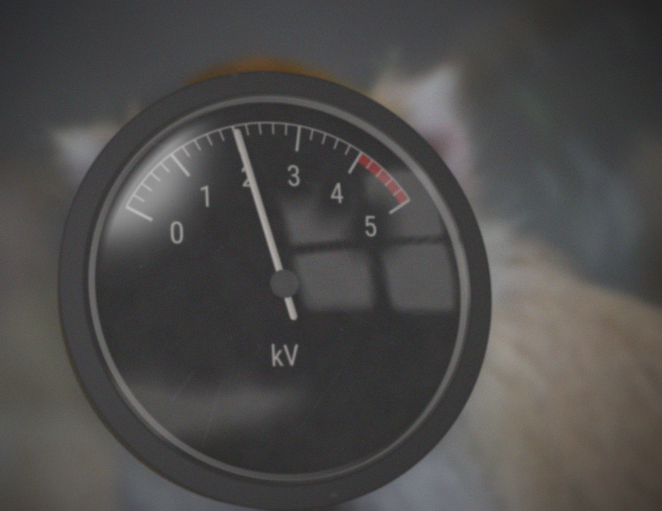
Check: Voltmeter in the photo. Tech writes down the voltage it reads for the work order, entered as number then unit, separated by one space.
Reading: 2 kV
